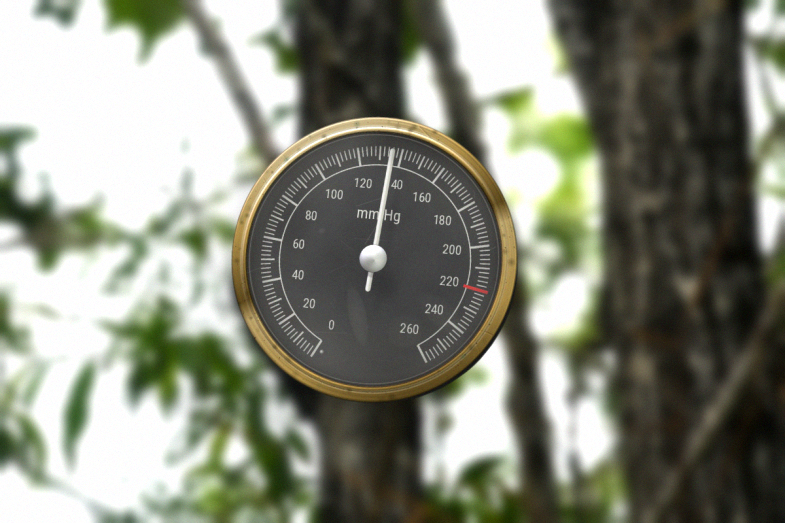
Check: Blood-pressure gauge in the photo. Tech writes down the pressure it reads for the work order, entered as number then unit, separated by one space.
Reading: 136 mmHg
